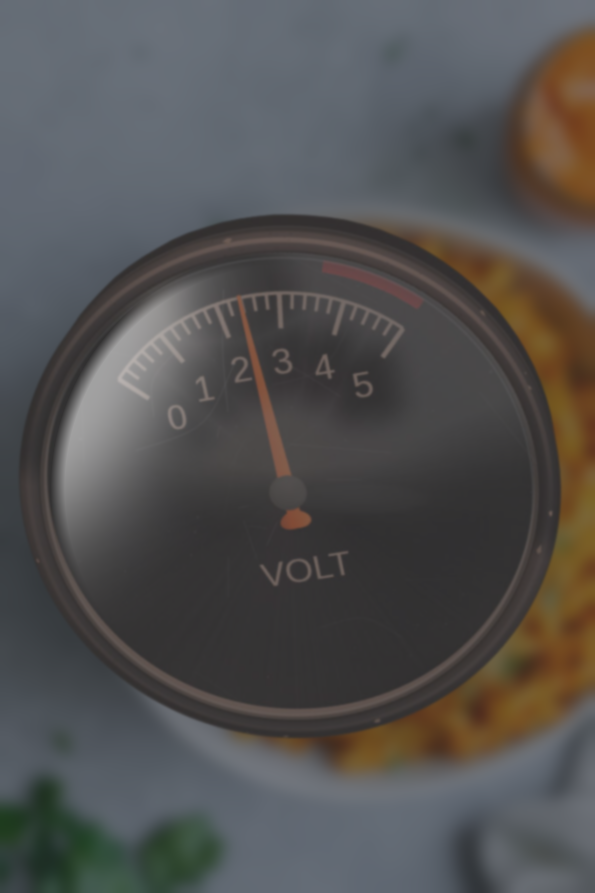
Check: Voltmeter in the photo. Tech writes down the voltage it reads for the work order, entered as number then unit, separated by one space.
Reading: 2.4 V
